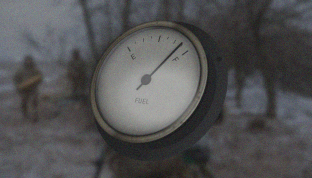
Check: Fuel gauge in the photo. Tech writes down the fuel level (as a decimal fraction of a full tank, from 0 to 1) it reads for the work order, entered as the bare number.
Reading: 0.875
